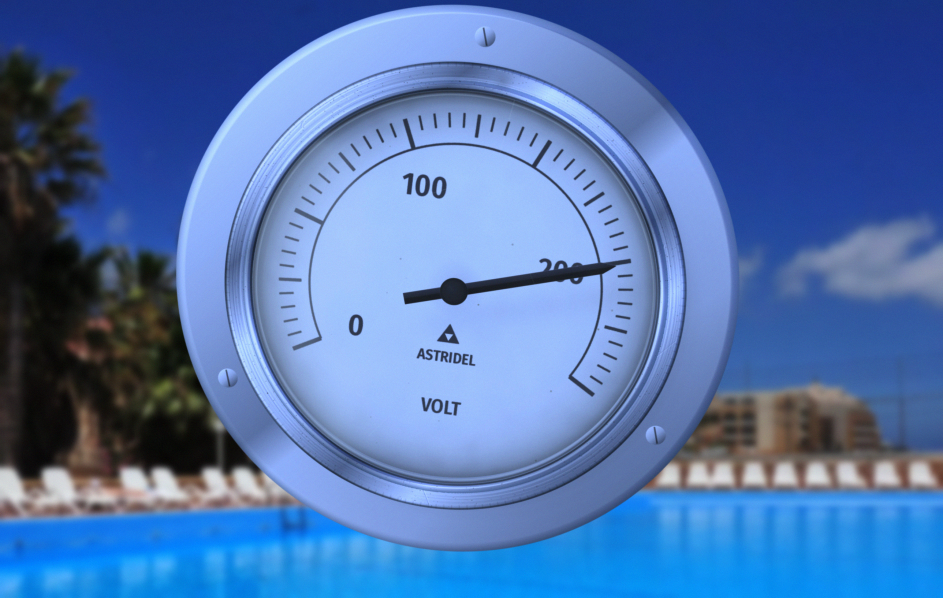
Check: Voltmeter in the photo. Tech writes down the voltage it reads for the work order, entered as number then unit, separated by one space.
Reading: 200 V
